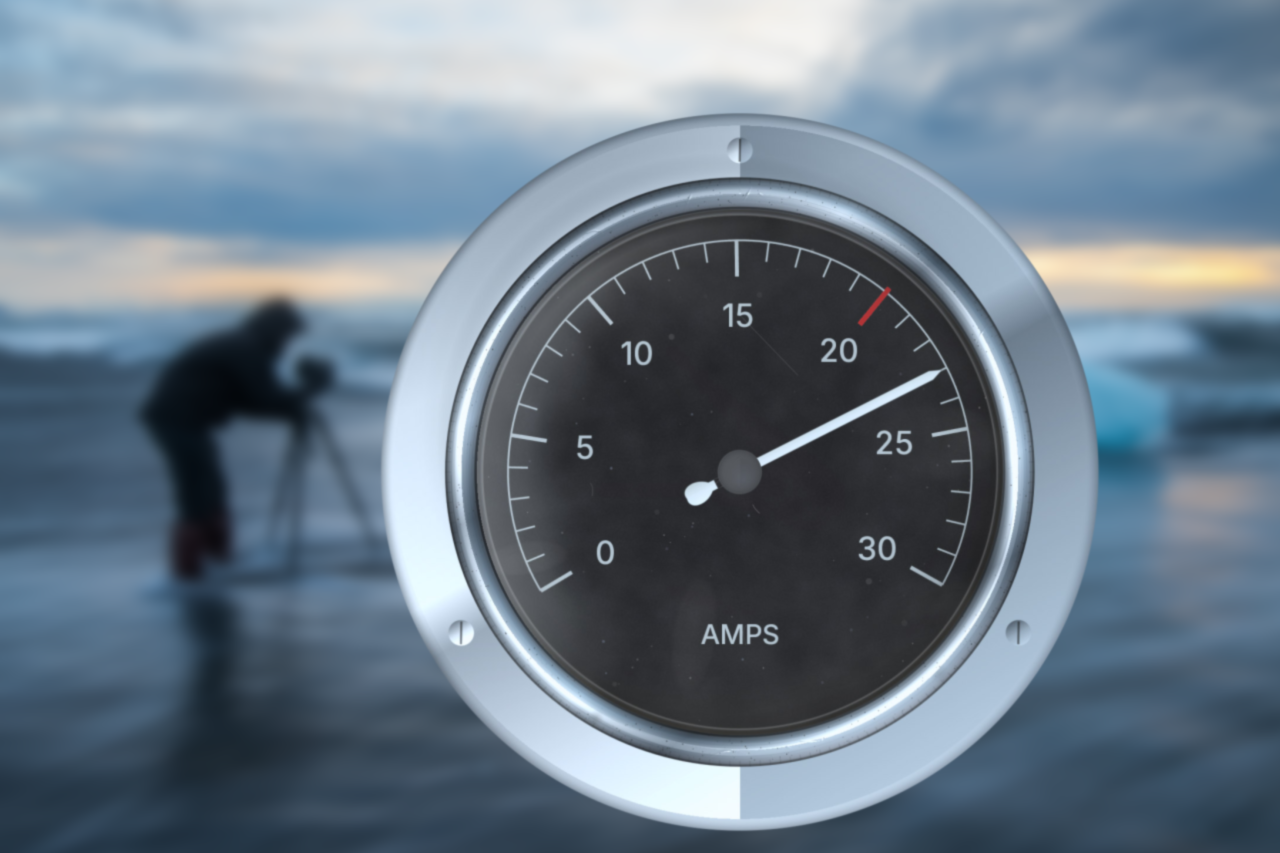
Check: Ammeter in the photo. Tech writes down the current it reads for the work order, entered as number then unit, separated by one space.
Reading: 23 A
